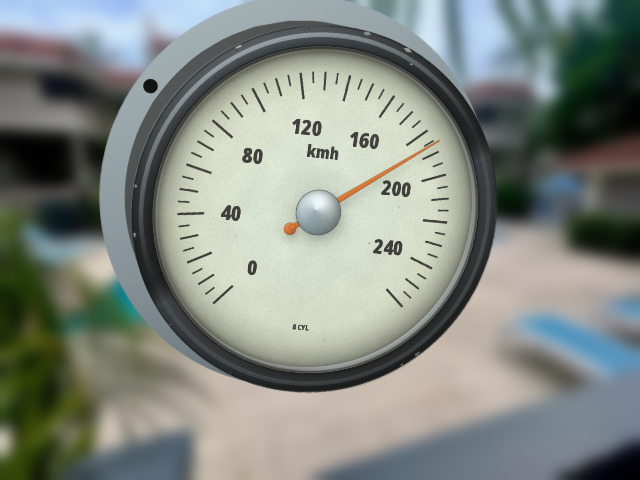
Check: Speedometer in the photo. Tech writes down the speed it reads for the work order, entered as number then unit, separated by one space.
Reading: 185 km/h
